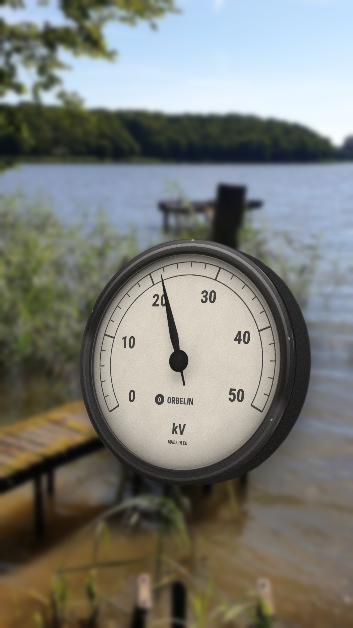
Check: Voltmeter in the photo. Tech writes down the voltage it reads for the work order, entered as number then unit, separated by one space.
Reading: 22 kV
